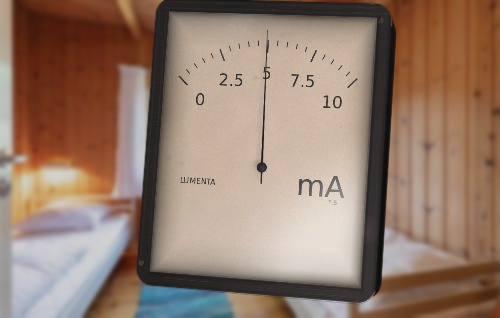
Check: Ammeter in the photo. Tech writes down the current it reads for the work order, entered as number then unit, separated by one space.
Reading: 5 mA
